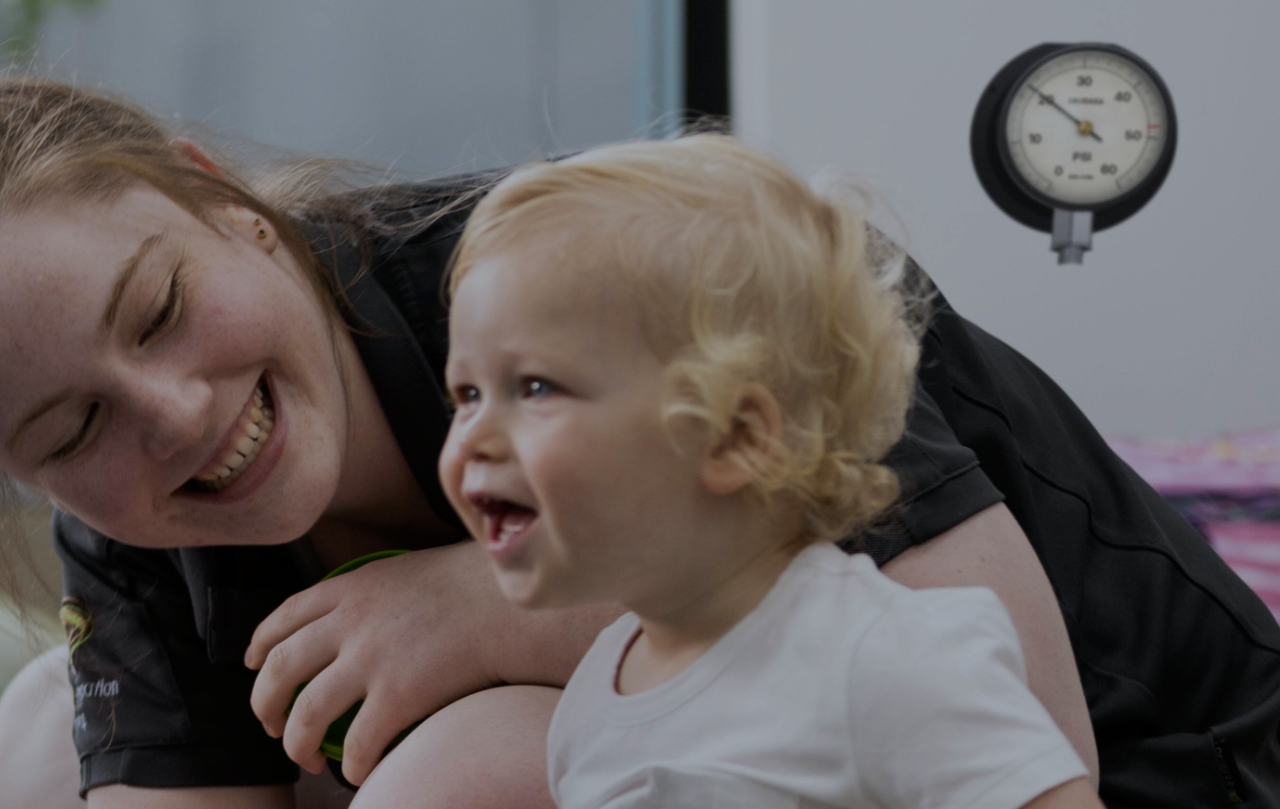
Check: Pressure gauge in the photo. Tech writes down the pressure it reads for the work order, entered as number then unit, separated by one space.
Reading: 20 psi
